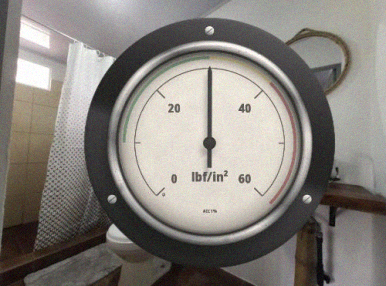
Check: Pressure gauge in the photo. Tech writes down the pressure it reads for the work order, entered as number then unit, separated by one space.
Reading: 30 psi
